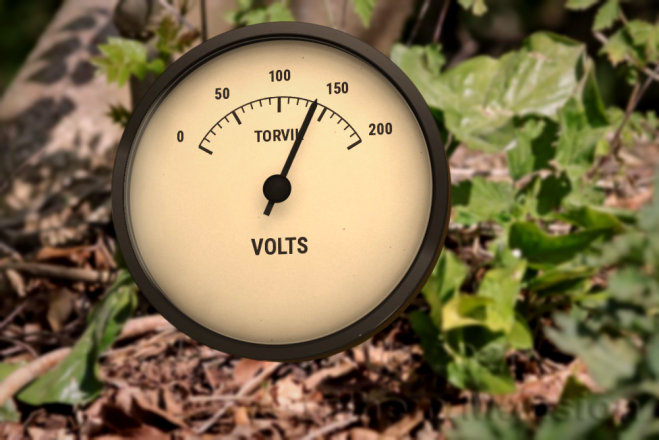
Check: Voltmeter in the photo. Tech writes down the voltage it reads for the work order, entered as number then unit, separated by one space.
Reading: 140 V
